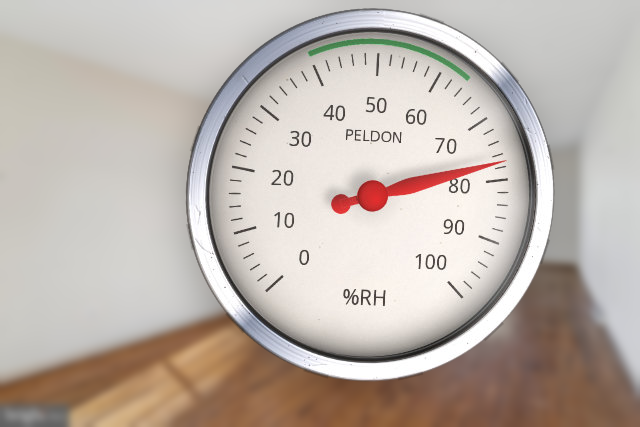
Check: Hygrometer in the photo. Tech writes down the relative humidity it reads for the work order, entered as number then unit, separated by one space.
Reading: 77 %
